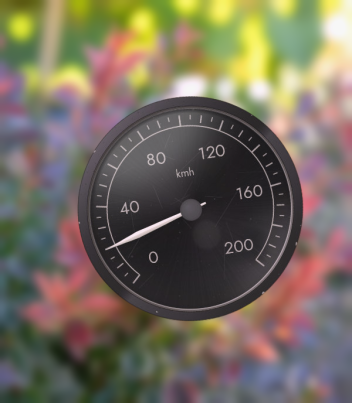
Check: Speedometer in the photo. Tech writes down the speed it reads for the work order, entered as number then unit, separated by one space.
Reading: 20 km/h
